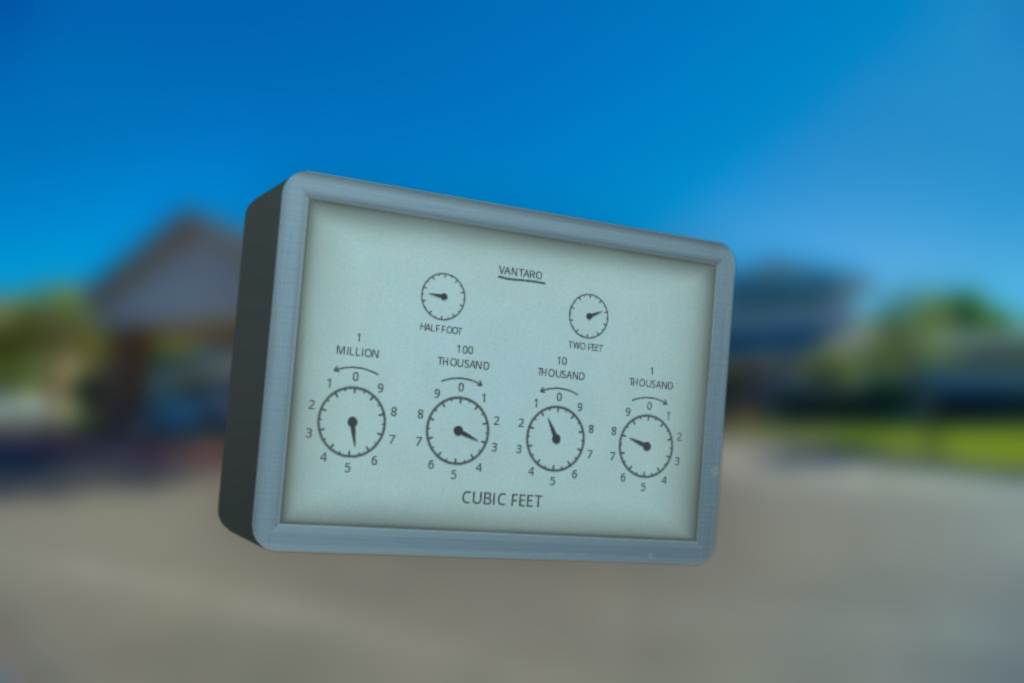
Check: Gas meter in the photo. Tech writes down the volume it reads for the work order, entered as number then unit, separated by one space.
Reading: 530800 ft³
